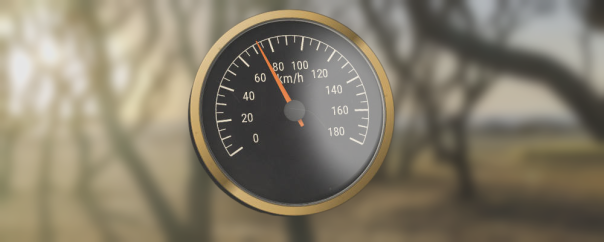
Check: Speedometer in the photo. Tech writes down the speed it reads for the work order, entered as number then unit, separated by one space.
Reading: 72.5 km/h
